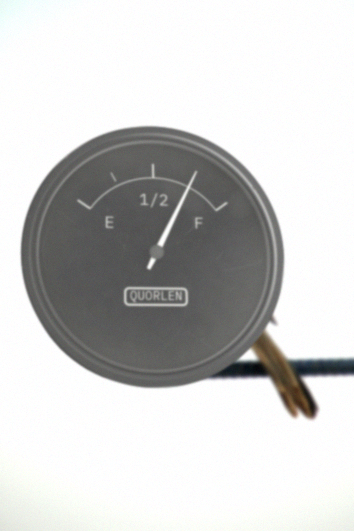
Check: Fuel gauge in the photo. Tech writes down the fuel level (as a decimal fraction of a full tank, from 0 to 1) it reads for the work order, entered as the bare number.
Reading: 0.75
